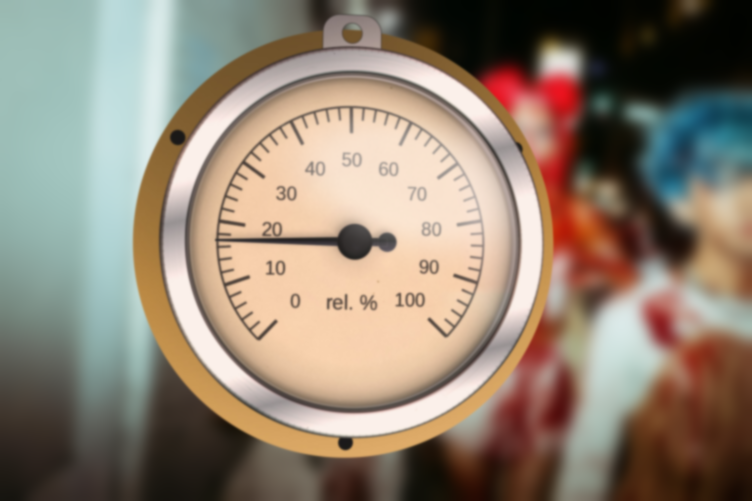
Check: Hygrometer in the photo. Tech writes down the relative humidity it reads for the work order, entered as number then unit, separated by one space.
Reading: 17 %
